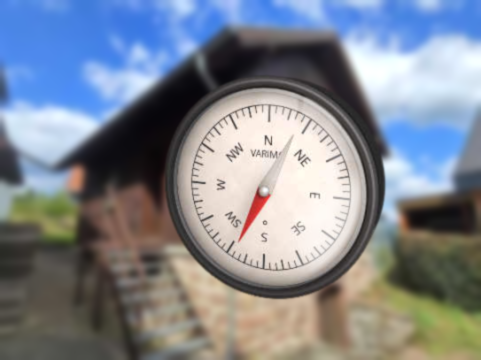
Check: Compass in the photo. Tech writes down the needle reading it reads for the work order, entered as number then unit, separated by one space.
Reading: 205 °
